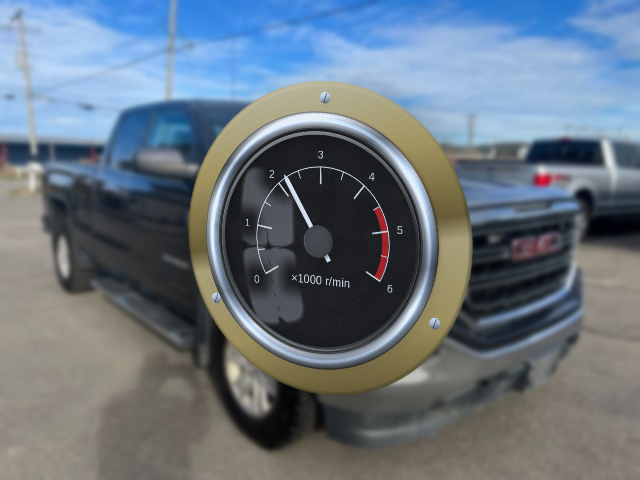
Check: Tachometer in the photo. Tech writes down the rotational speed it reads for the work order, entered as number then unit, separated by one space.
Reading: 2250 rpm
